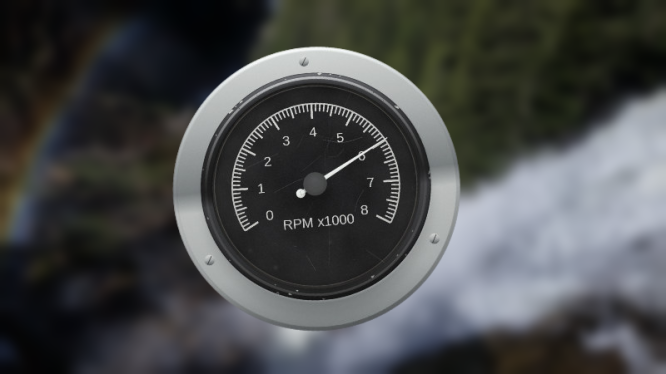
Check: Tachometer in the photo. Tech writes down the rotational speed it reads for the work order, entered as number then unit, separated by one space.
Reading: 6000 rpm
